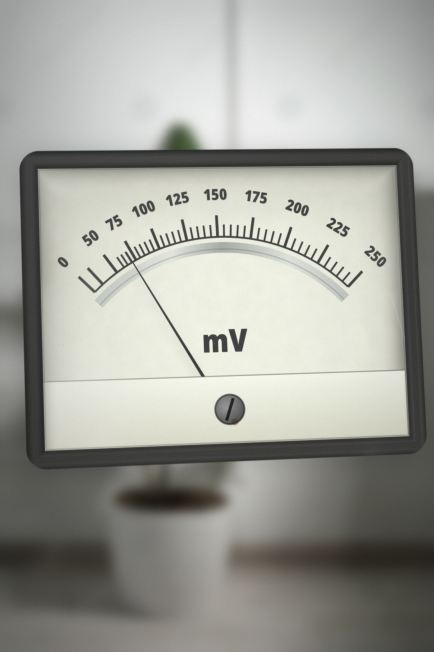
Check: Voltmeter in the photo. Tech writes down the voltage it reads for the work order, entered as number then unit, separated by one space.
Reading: 70 mV
